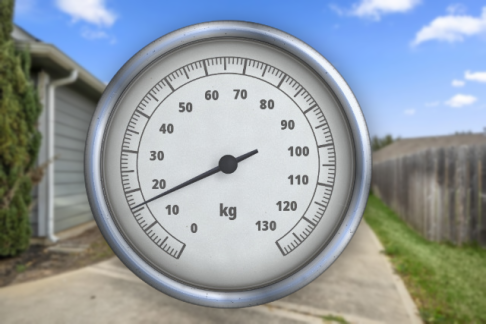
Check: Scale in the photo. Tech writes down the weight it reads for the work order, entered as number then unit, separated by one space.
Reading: 16 kg
